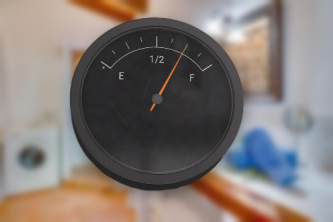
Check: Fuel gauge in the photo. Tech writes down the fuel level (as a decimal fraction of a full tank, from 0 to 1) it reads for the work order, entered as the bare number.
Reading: 0.75
